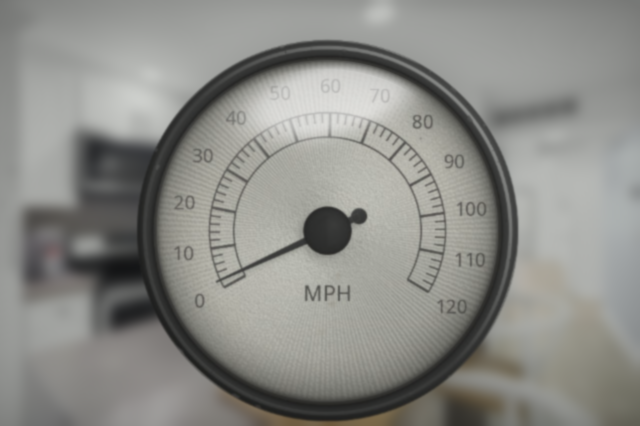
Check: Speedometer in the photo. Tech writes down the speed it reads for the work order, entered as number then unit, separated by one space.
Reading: 2 mph
